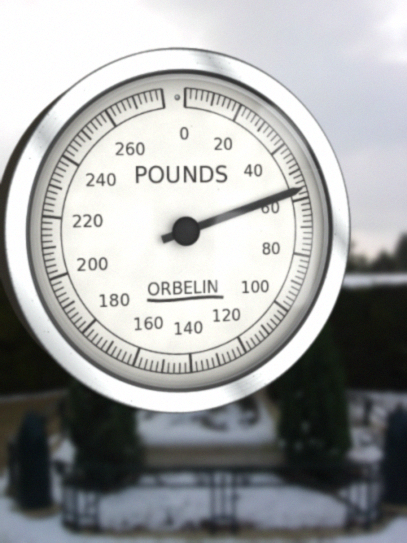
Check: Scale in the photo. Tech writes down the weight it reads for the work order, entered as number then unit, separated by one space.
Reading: 56 lb
